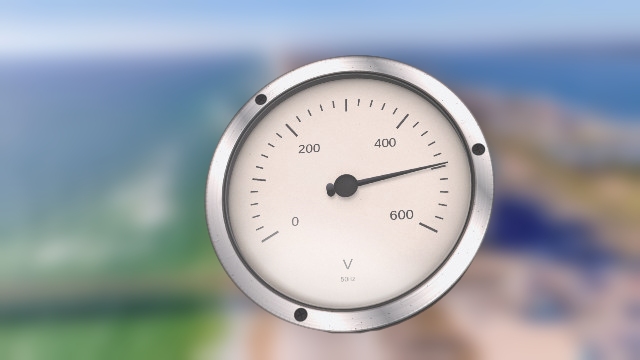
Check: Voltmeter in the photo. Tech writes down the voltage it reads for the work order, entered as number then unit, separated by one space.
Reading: 500 V
